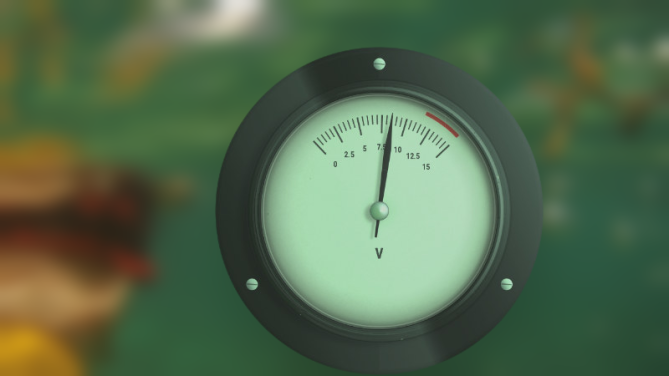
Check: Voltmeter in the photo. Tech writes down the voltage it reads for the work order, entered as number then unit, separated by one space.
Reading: 8.5 V
